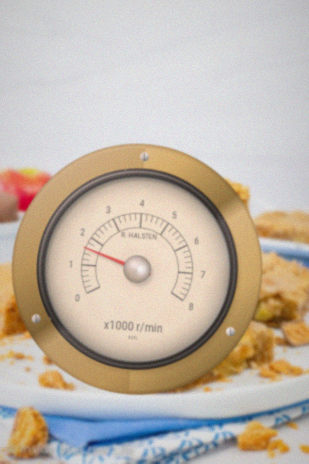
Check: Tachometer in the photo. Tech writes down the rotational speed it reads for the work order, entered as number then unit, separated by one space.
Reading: 1600 rpm
